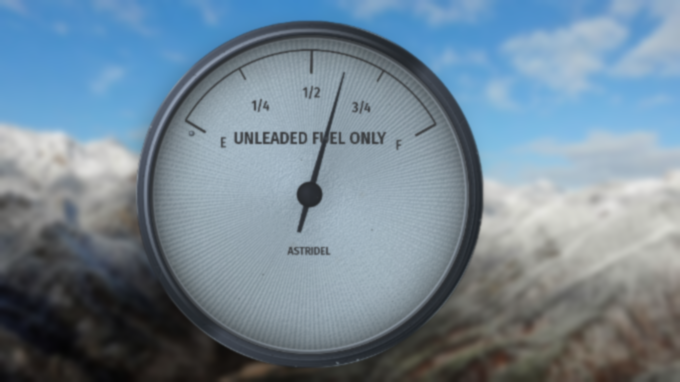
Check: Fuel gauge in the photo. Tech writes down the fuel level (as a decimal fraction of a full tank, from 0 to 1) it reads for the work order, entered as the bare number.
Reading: 0.625
